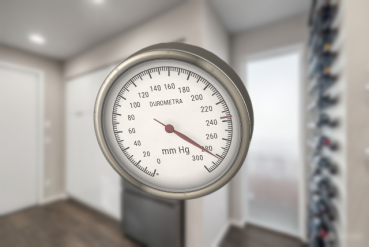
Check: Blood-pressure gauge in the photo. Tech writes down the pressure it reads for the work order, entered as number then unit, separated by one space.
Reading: 280 mmHg
